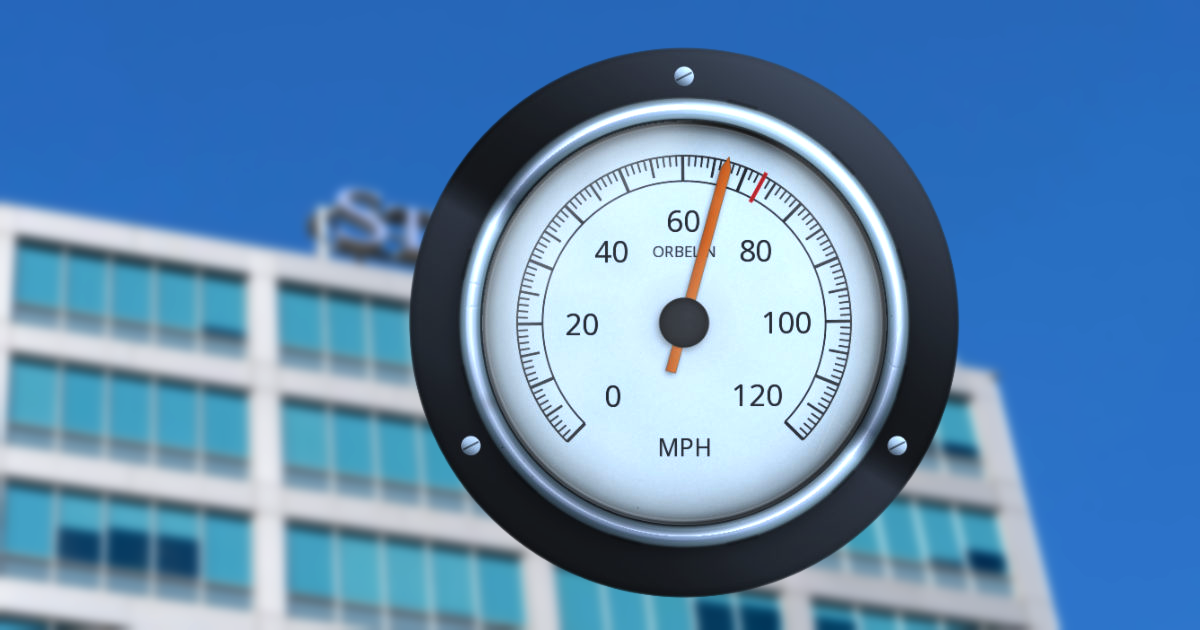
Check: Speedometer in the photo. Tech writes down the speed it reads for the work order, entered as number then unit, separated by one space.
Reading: 67 mph
